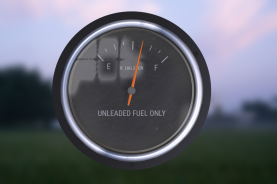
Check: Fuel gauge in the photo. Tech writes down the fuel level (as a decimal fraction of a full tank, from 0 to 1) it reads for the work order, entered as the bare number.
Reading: 0.625
